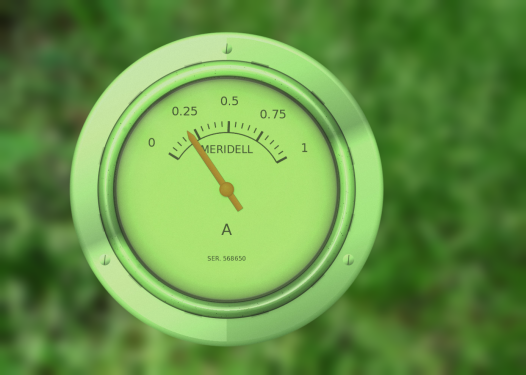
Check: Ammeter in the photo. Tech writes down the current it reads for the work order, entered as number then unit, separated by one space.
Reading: 0.2 A
